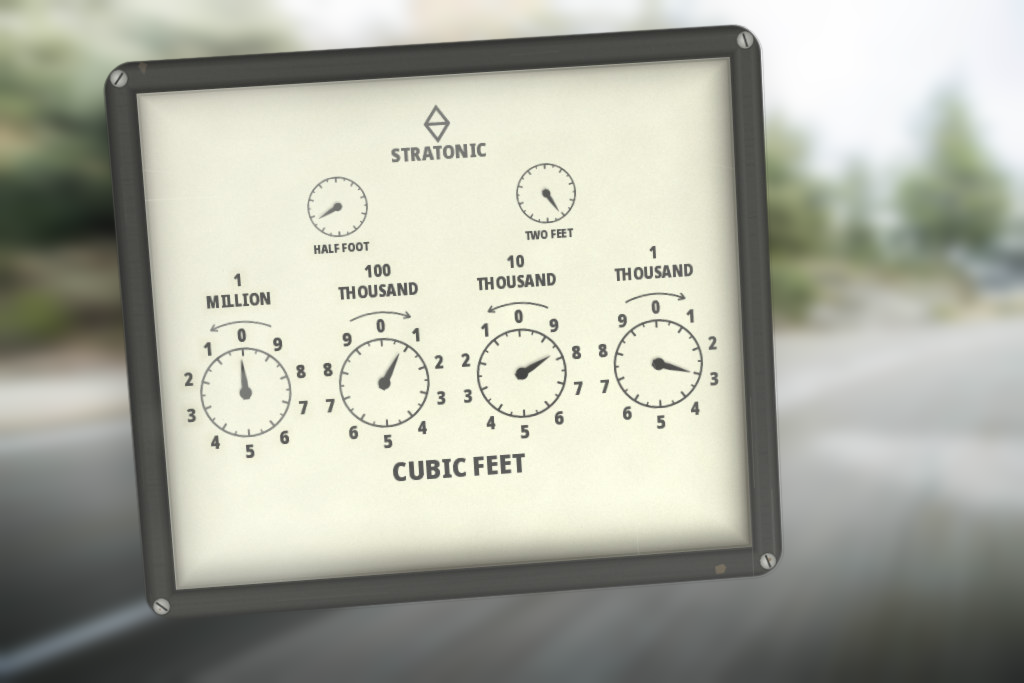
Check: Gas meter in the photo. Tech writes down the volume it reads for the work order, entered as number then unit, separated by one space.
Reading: 8300 ft³
